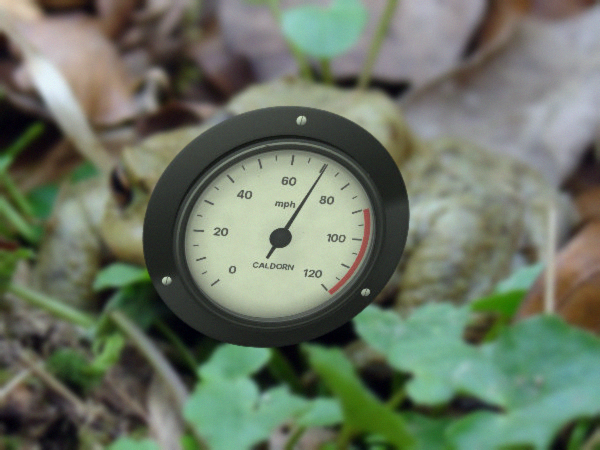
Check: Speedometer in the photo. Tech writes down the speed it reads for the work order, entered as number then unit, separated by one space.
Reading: 70 mph
